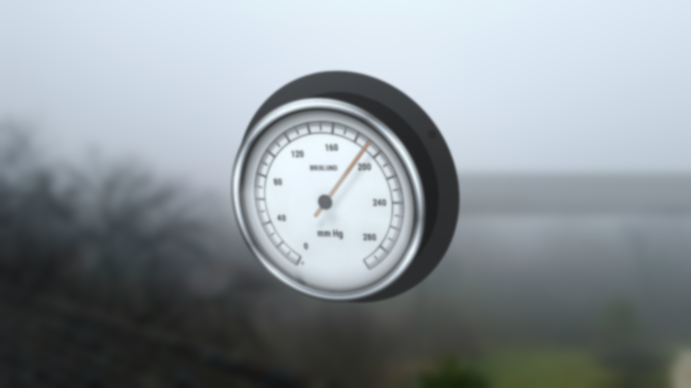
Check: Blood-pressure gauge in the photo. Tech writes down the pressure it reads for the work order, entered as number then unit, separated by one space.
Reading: 190 mmHg
